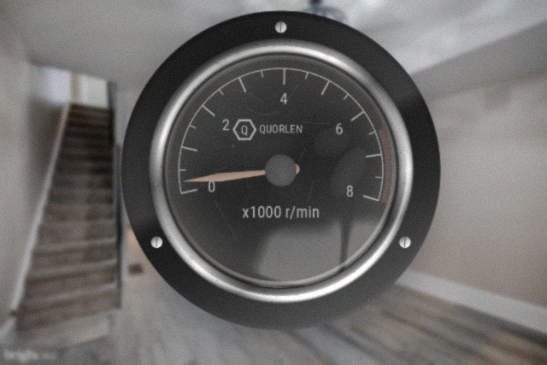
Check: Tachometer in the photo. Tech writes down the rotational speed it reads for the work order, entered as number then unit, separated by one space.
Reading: 250 rpm
